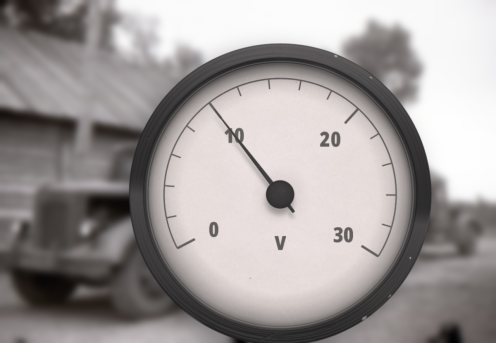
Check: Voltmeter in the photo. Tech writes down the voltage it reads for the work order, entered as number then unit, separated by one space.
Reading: 10 V
